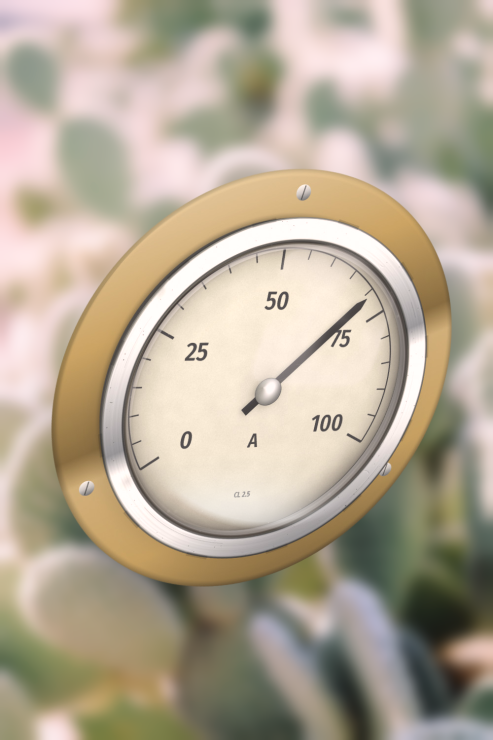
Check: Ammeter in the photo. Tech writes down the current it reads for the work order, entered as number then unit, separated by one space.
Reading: 70 A
